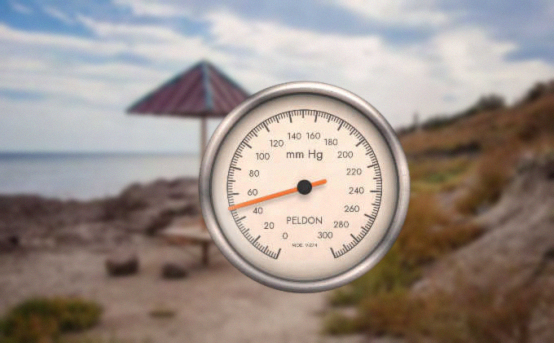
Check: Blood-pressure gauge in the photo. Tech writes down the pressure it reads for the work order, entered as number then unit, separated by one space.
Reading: 50 mmHg
